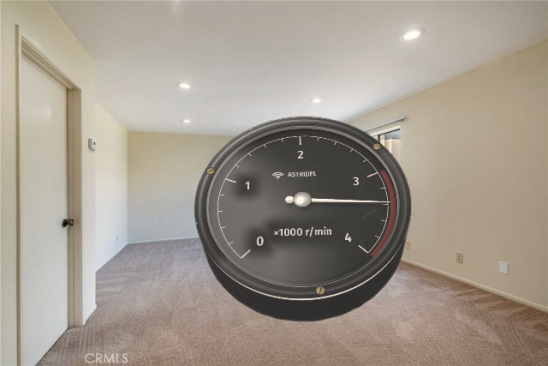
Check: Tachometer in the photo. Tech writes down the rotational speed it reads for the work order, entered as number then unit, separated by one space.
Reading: 3400 rpm
